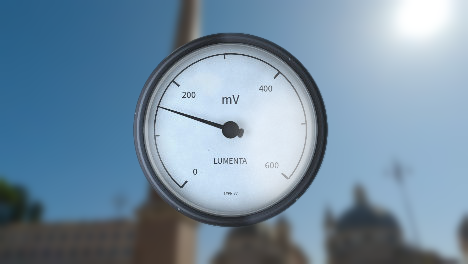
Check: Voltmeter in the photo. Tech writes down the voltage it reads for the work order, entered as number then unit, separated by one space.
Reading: 150 mV
